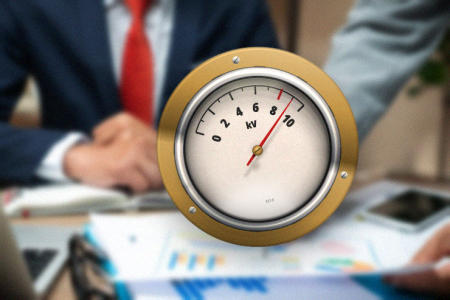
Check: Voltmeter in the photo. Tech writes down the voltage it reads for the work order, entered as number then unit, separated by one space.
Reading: 9 kV
